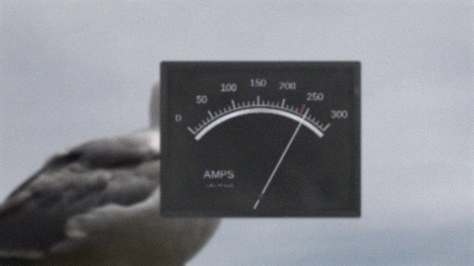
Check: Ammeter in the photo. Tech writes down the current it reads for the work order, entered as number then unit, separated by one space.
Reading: 250 A
